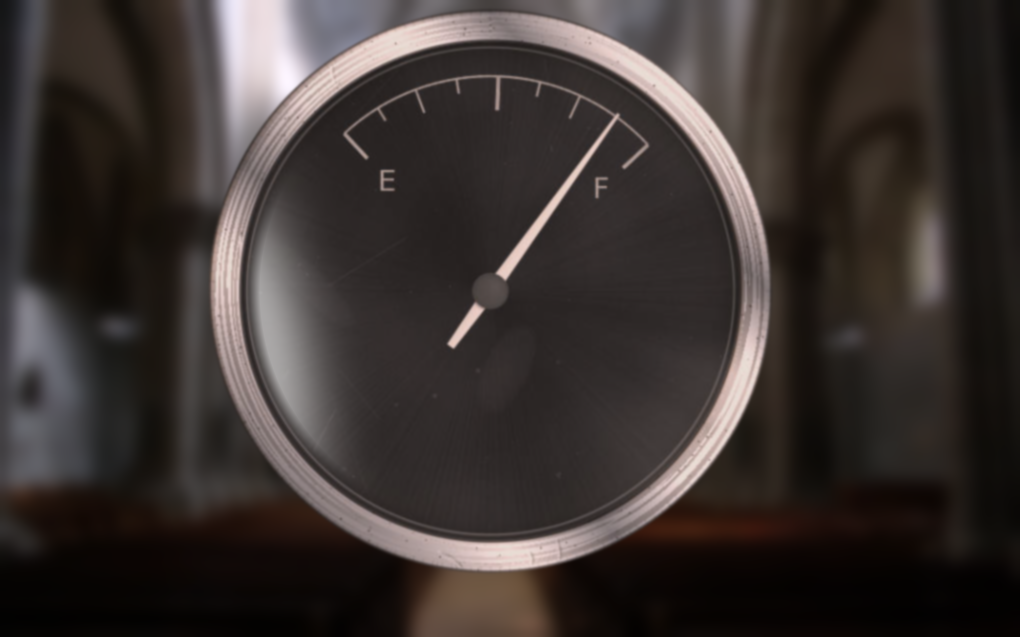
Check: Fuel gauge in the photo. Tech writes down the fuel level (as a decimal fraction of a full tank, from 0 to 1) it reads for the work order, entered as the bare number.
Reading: 0.875
